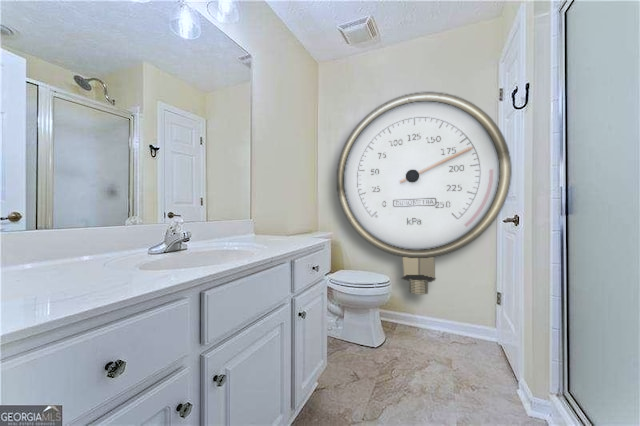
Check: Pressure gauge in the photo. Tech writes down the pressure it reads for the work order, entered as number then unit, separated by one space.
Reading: 185 kPa
